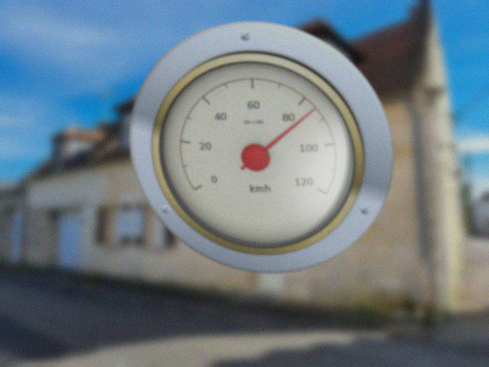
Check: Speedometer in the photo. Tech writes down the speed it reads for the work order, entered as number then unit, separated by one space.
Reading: 85 km/h
